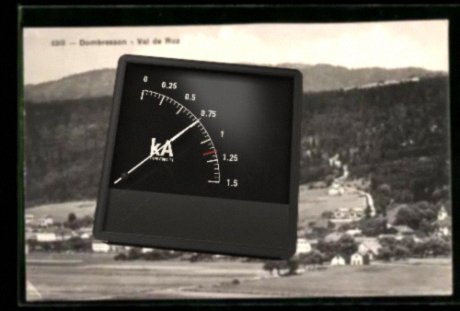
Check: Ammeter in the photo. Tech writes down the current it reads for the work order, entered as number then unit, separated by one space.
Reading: 0.75 kA
